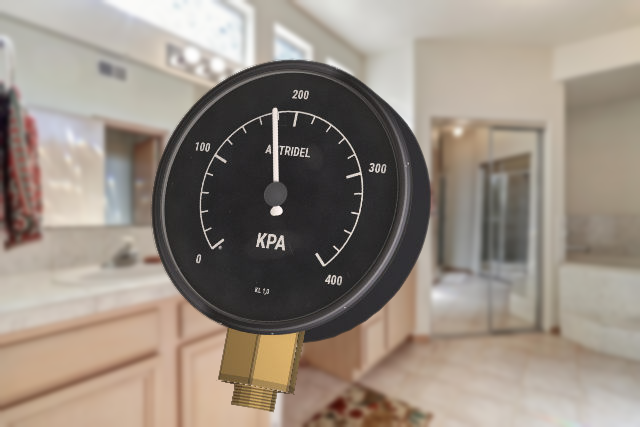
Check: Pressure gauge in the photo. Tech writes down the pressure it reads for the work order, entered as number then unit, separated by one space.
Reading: 180 kPa
